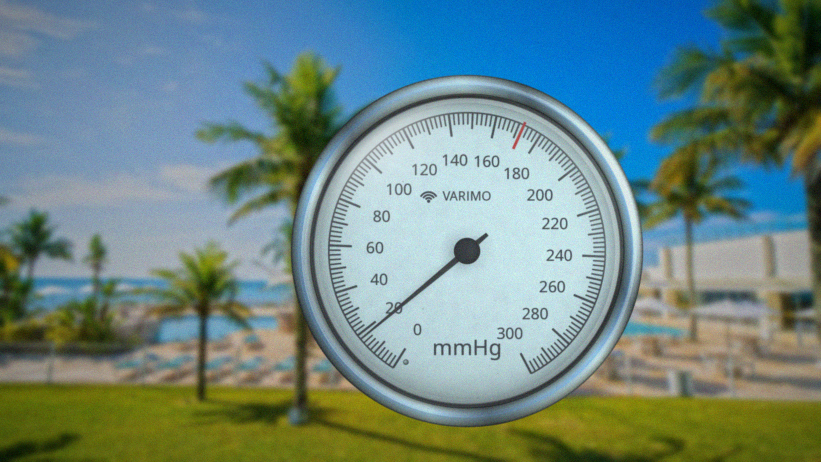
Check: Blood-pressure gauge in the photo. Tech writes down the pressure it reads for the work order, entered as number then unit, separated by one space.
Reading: 18 mmHg
